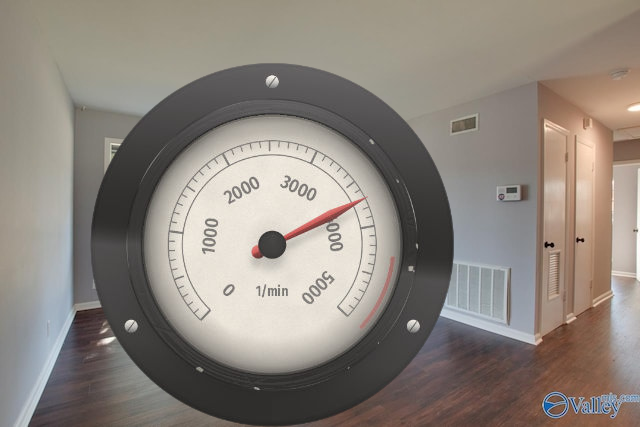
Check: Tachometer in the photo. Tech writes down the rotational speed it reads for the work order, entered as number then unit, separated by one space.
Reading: 3700 rpm
